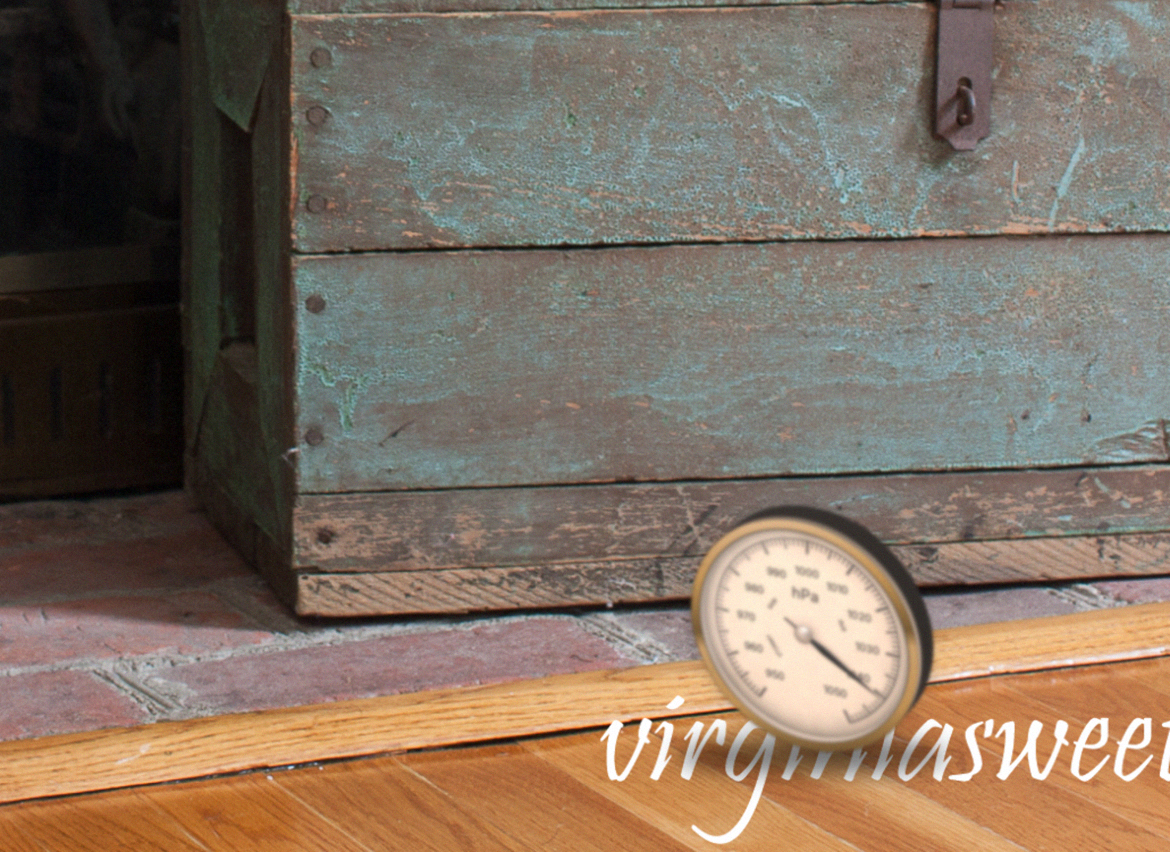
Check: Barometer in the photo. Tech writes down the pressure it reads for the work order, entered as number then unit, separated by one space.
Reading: 1040 hPa
